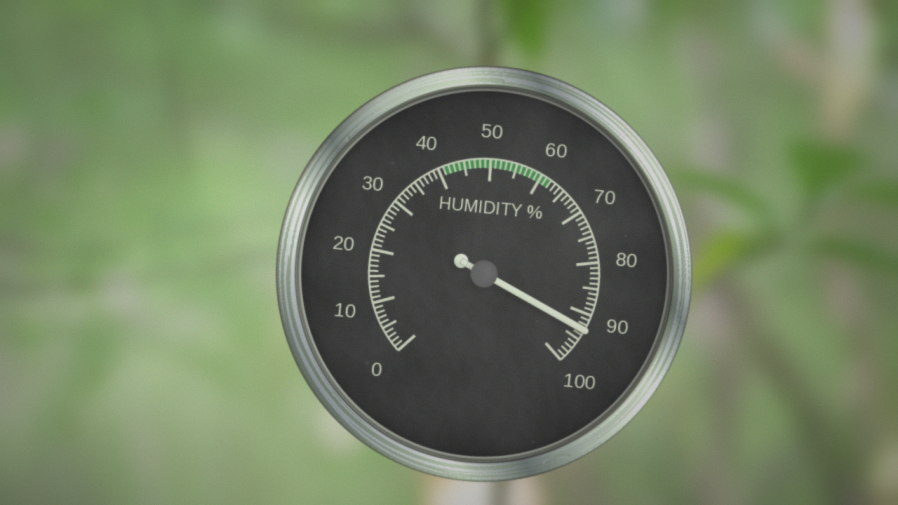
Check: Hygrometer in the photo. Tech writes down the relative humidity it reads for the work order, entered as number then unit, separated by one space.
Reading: 93 %
